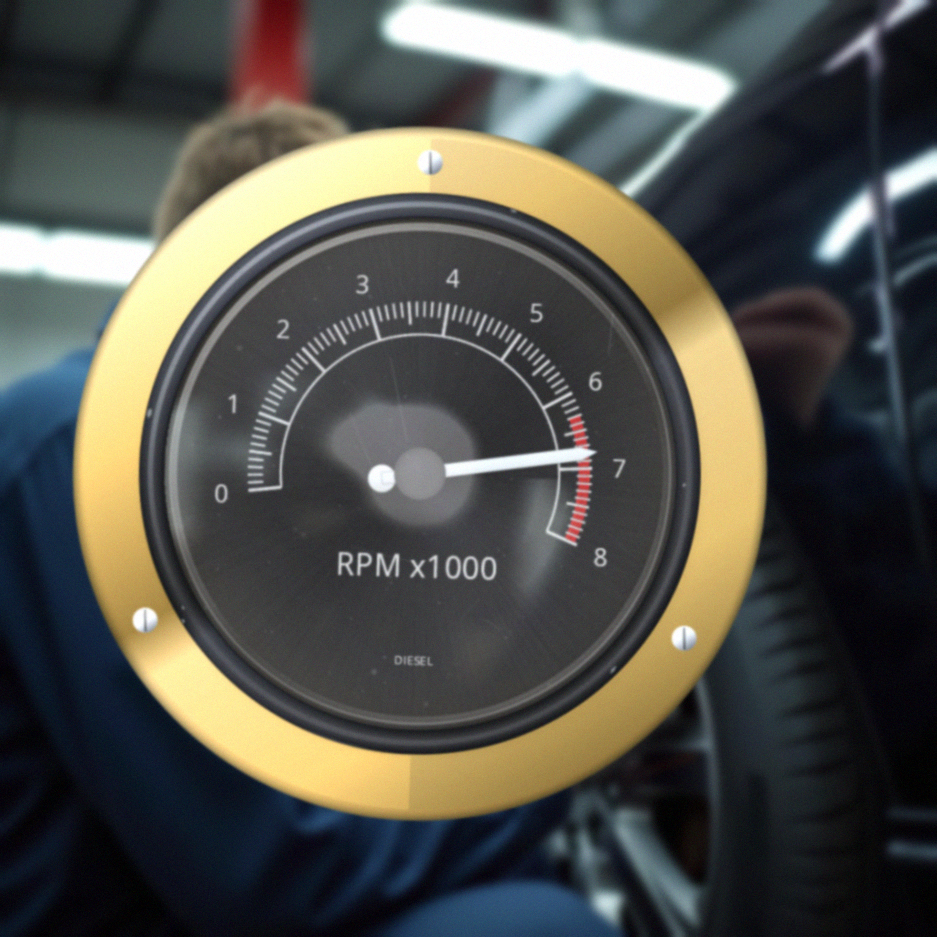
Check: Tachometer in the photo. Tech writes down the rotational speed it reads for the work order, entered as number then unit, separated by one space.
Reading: 6800 rpm
